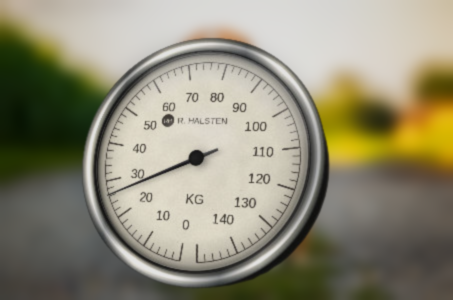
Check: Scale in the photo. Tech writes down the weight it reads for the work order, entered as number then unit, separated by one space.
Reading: 26 kg
